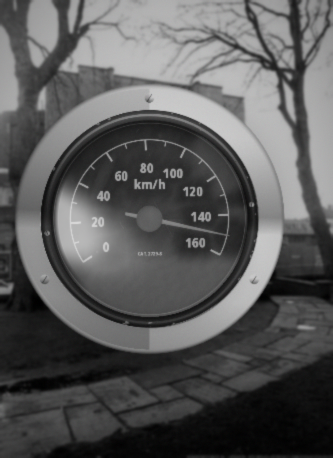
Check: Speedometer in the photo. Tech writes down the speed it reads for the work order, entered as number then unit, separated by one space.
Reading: 150 km/h
